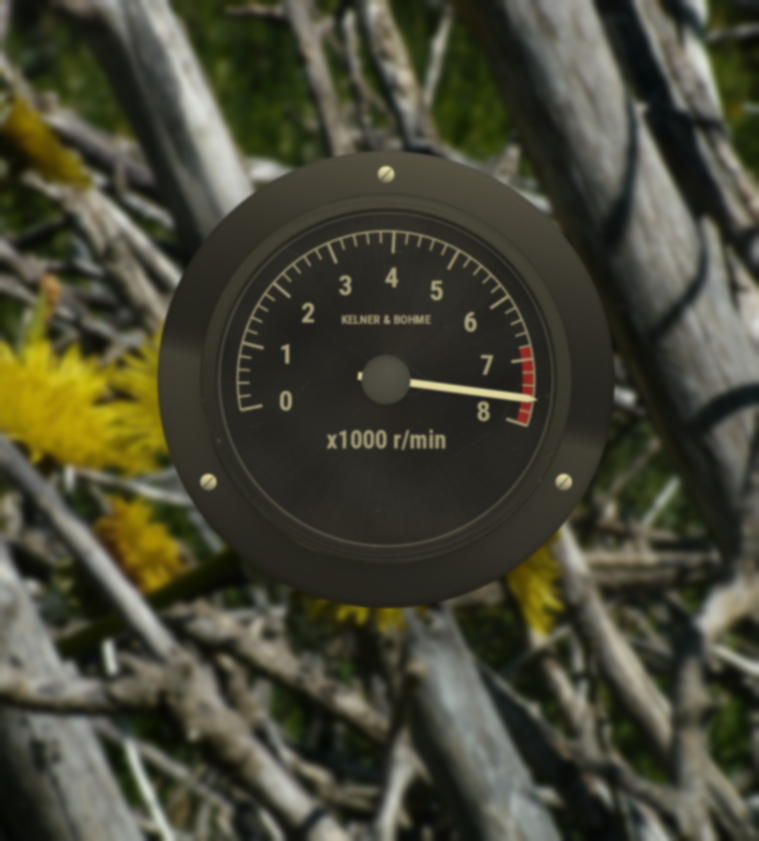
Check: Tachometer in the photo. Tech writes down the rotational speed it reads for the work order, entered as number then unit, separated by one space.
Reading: 7600 rpm
